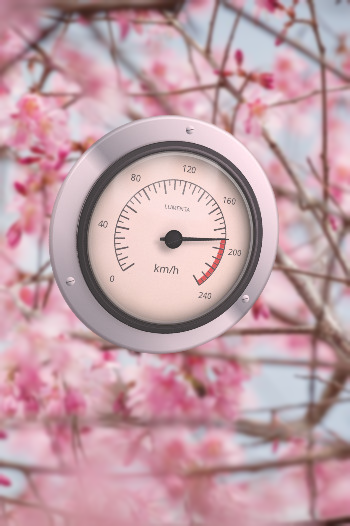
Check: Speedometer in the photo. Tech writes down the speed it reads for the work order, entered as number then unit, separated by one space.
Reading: 190 km/h
